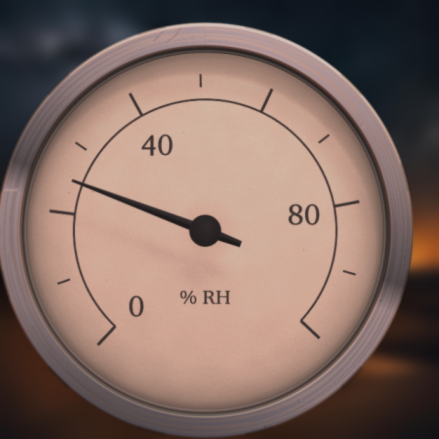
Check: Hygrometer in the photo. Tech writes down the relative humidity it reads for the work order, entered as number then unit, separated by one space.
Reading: 25 %
